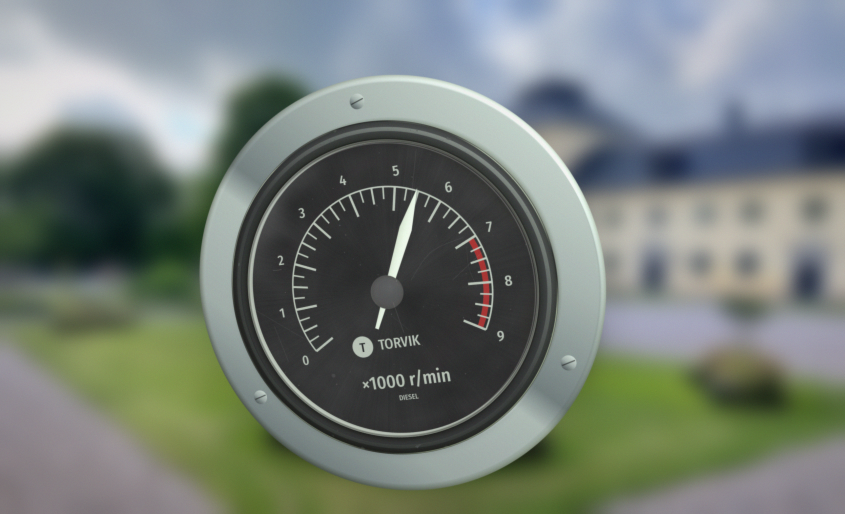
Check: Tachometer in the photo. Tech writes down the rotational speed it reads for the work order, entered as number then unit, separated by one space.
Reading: 5500 rpm
